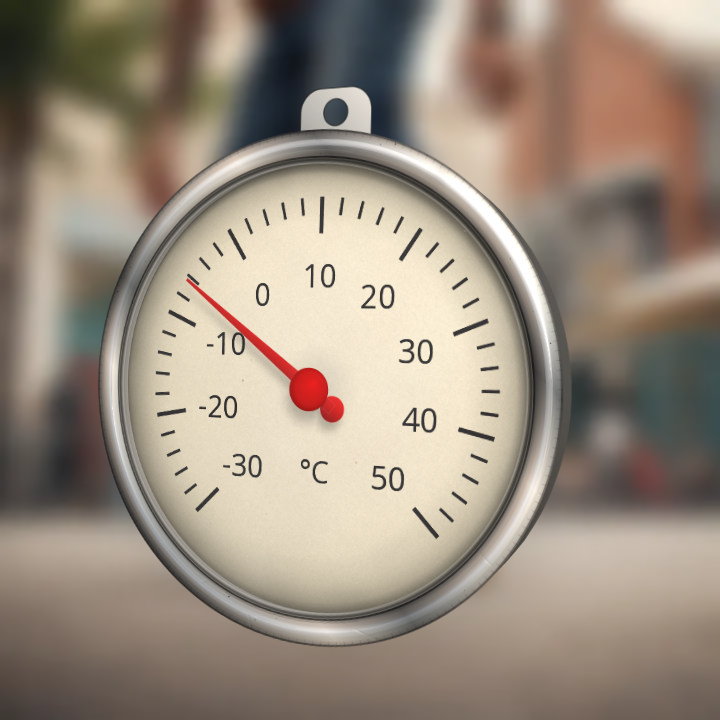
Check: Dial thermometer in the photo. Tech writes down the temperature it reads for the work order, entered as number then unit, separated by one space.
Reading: -6 °C
